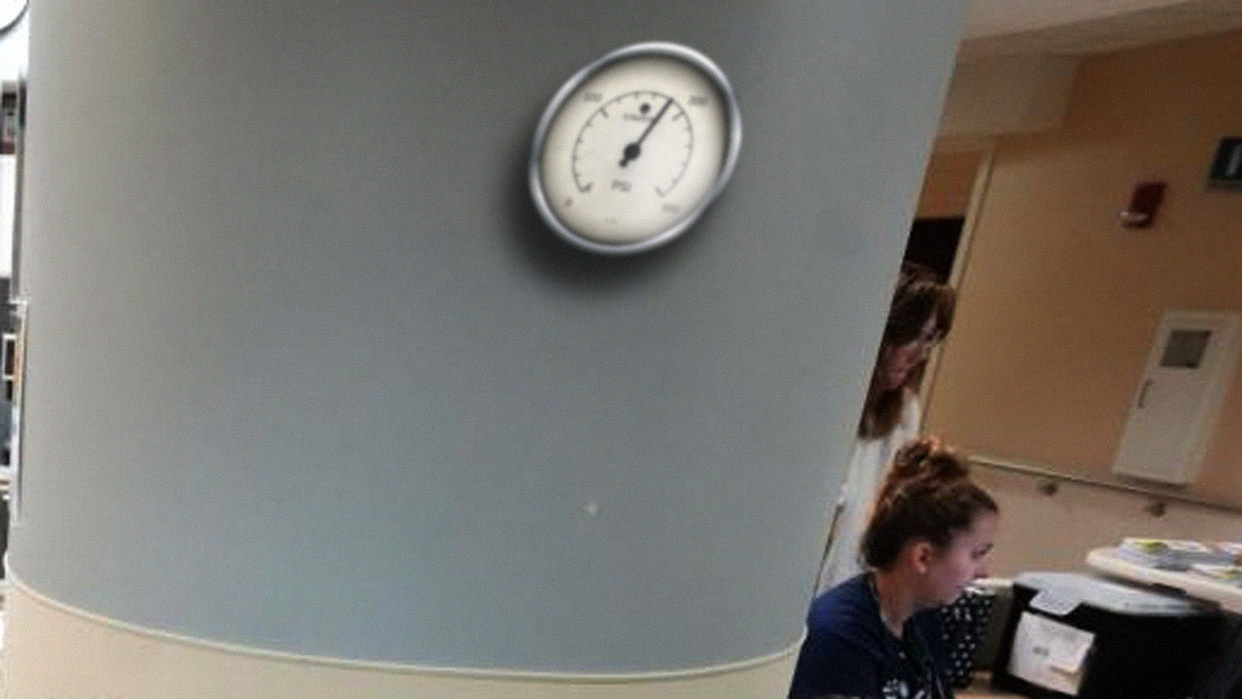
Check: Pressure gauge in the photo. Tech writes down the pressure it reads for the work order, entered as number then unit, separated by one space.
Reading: 180 psi
